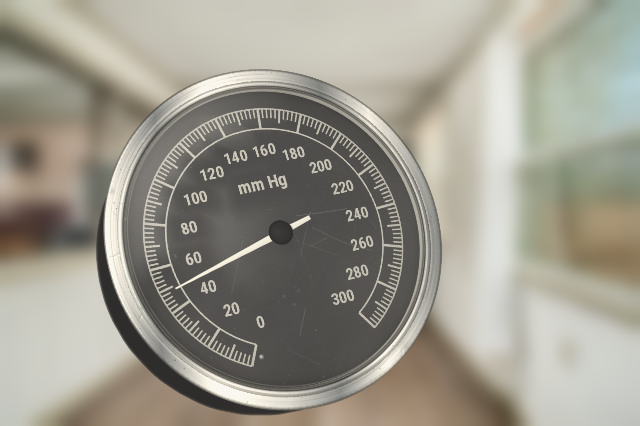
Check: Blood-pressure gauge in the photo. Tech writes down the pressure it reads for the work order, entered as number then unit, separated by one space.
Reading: 48 mmHg
